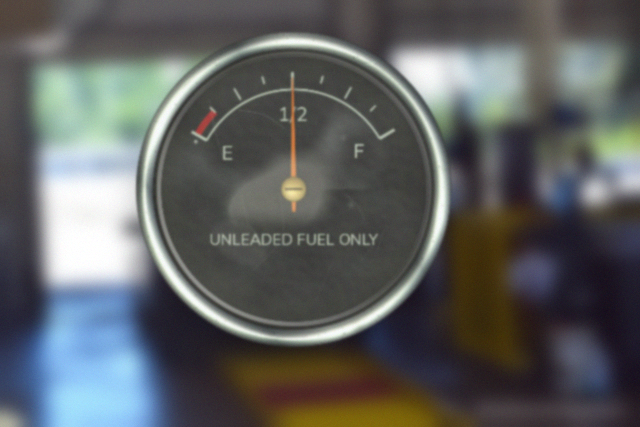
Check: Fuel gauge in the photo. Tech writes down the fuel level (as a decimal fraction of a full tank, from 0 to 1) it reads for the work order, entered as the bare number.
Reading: 0.5
